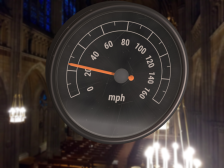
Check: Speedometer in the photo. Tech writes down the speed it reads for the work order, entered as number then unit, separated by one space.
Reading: 25 mph
